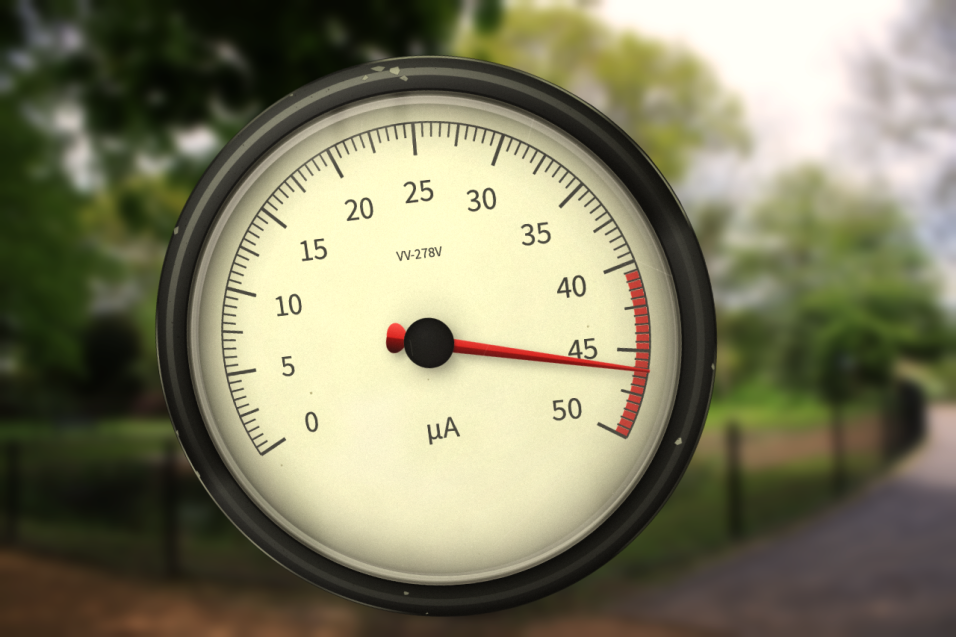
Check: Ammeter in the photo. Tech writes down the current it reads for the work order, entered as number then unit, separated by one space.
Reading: 46 µA
